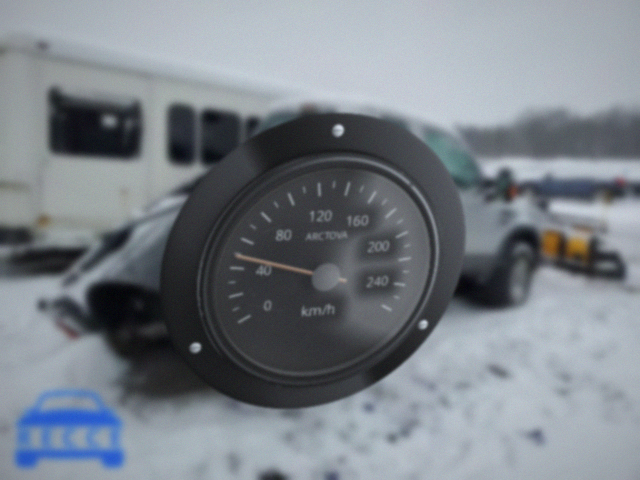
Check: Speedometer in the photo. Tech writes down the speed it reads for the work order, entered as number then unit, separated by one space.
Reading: 50 km/h
